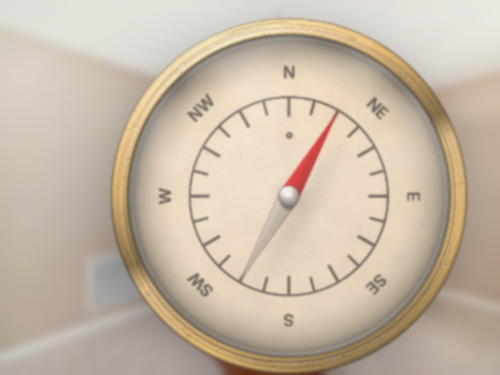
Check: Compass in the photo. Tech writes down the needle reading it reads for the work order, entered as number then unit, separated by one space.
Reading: 30 °
